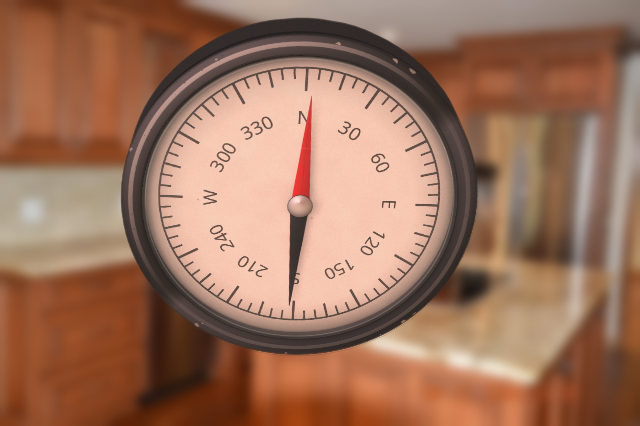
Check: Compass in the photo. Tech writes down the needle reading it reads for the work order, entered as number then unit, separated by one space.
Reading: 2.5 °
